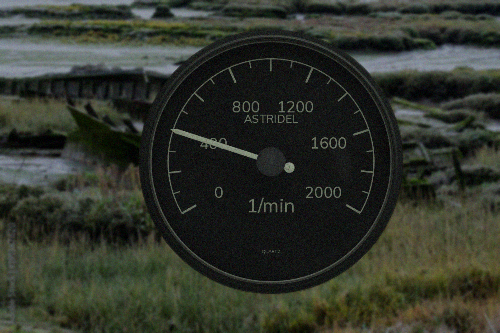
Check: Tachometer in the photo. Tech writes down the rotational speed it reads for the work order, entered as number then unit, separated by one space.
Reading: 400 rpm
